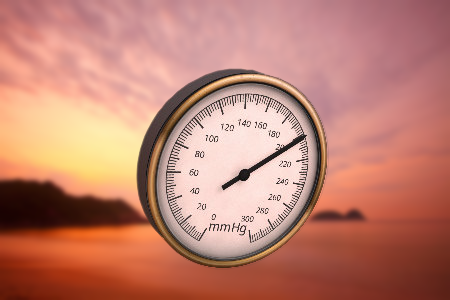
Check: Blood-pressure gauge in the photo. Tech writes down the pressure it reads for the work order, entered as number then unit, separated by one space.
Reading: 200 mmHg
